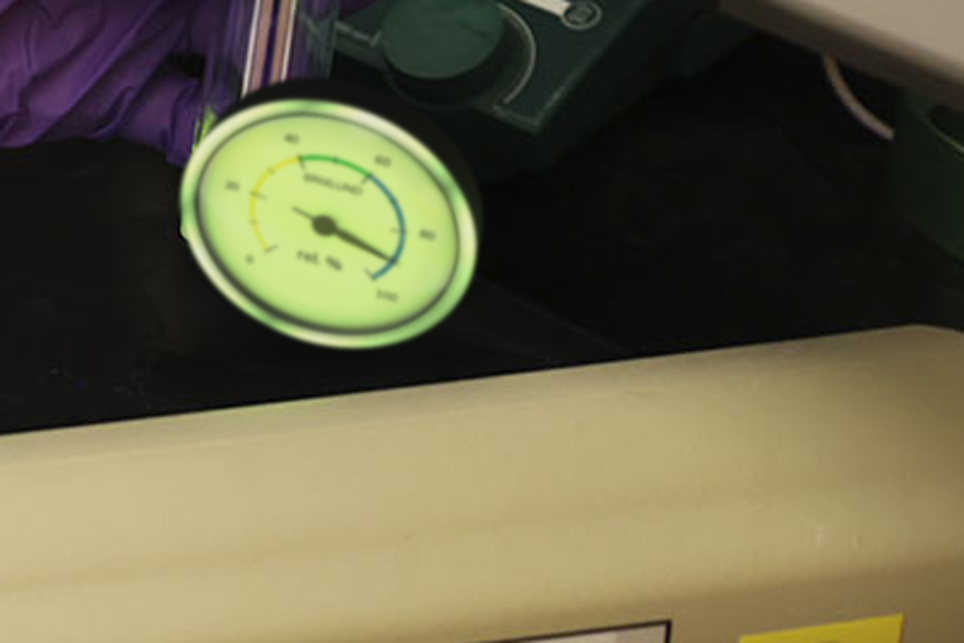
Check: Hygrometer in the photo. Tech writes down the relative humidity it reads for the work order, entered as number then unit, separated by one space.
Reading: 90 %
